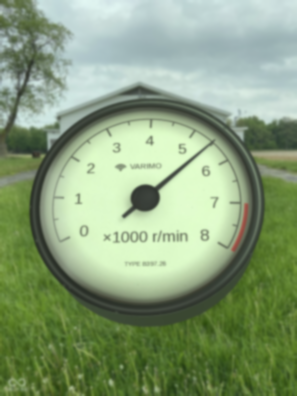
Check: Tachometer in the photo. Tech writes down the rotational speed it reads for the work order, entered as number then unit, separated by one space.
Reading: 5500 rpm
